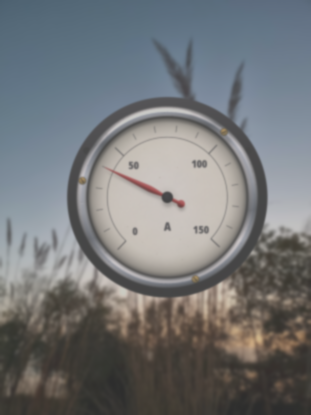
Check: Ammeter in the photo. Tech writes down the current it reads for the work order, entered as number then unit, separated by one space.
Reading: 40 A
